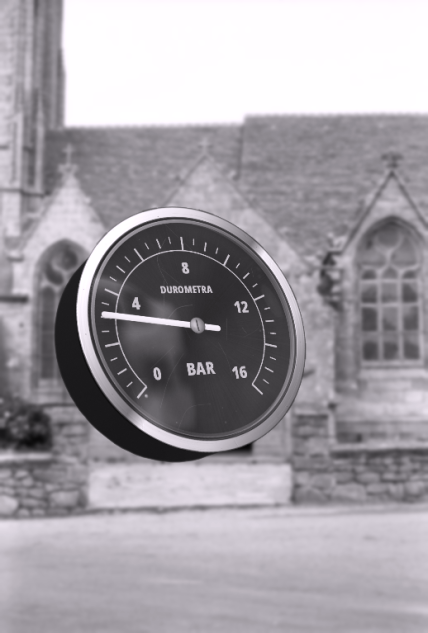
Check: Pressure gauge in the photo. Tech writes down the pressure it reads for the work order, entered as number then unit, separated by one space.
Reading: 3 bar
